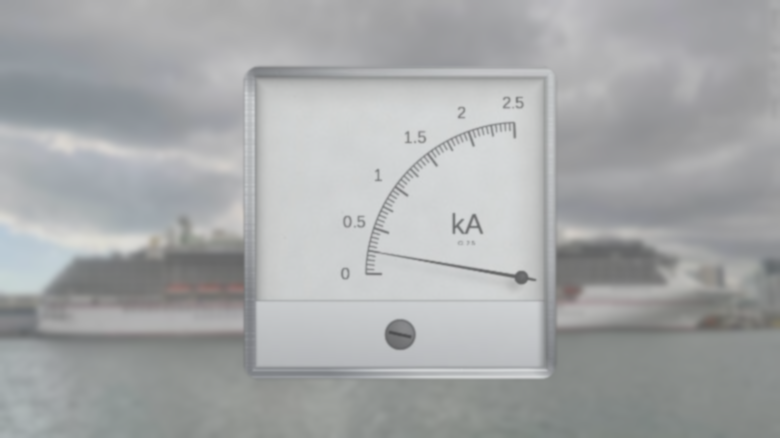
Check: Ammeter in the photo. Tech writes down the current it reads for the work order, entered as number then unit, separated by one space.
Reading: 0.25 kA
